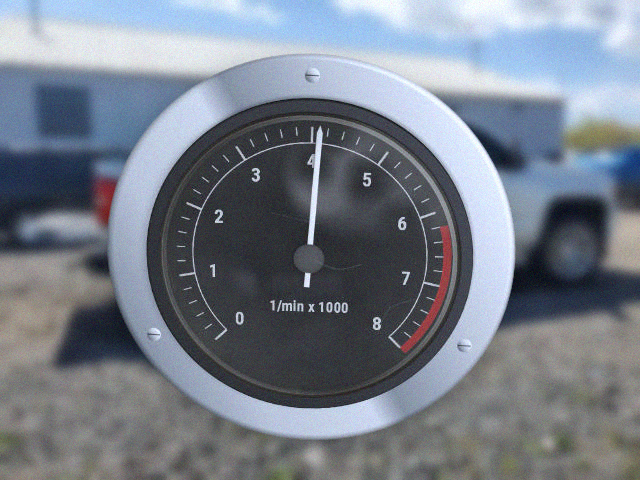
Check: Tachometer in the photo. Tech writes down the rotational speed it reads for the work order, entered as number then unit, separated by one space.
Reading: 4100 rpm
